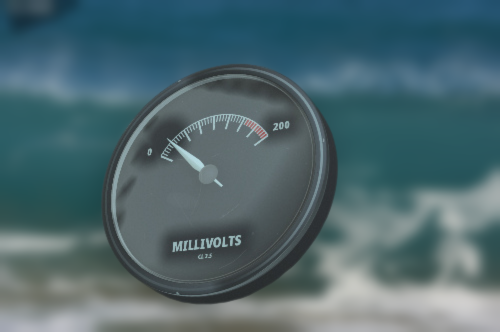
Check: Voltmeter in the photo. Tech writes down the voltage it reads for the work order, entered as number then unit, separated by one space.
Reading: 25 mV
